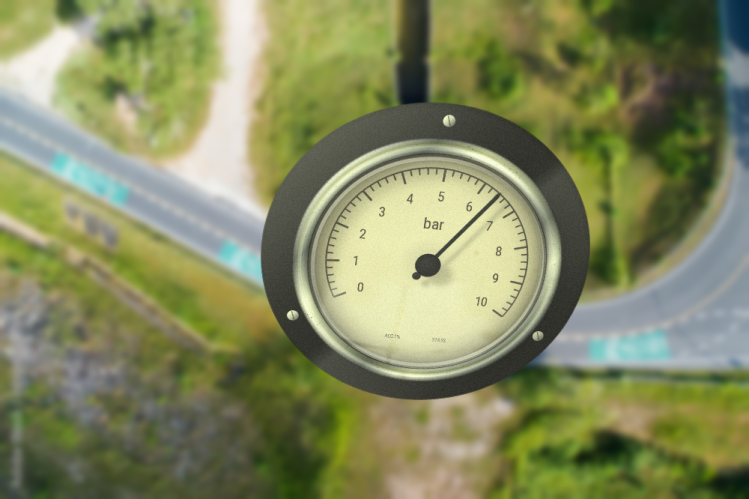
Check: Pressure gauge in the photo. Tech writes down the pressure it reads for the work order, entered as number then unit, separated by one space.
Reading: 6.4 bar
